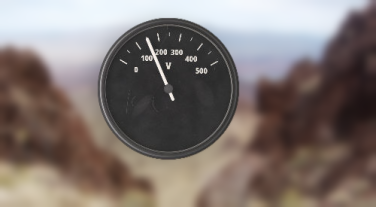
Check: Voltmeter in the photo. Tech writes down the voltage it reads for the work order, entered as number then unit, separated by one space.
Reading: 150 V
